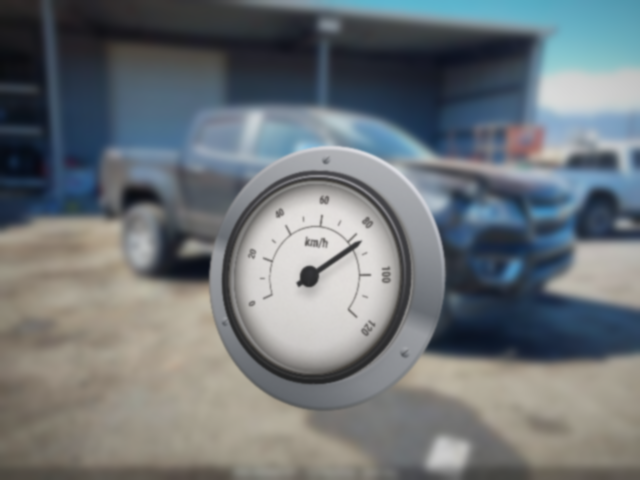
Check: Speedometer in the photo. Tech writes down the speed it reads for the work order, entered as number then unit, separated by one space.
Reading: 85 km/h
